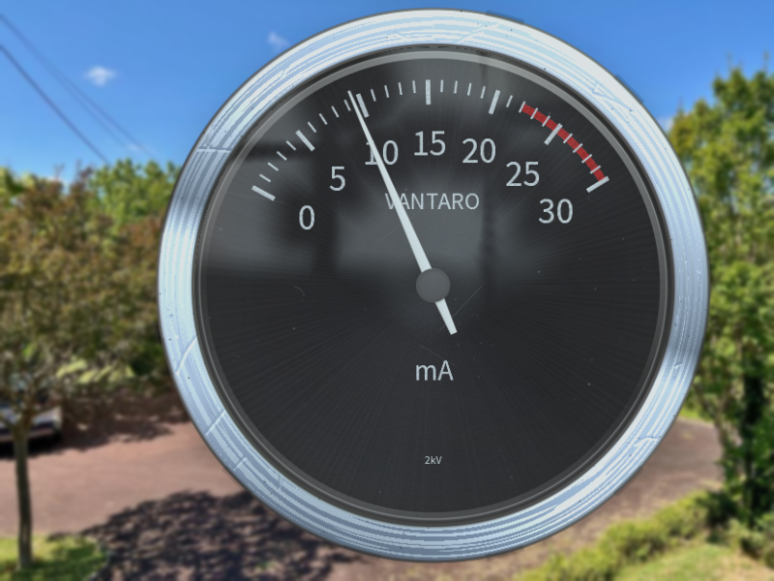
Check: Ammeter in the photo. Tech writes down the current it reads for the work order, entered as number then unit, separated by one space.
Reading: 9.5 mA
